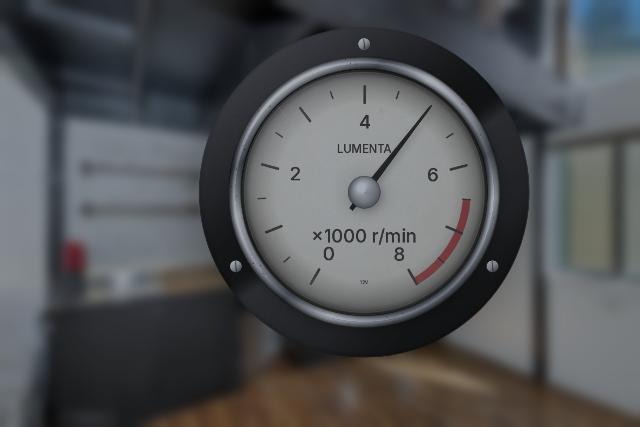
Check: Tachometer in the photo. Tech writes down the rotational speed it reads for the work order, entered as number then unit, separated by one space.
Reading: 5000 rpm
